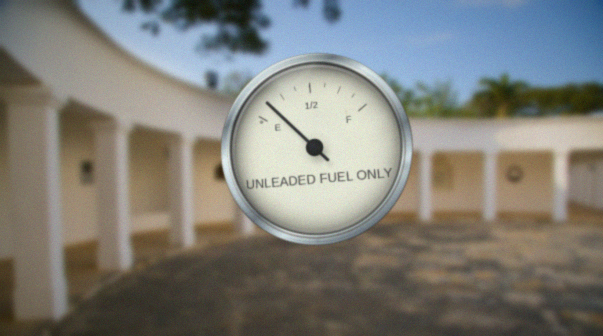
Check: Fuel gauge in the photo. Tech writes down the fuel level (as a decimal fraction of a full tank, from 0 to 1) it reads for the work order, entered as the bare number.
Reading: 0.125
